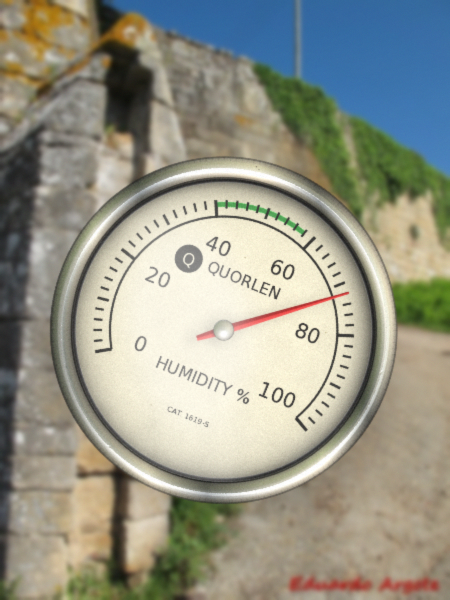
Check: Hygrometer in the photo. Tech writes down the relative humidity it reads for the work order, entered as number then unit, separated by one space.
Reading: 72 %
